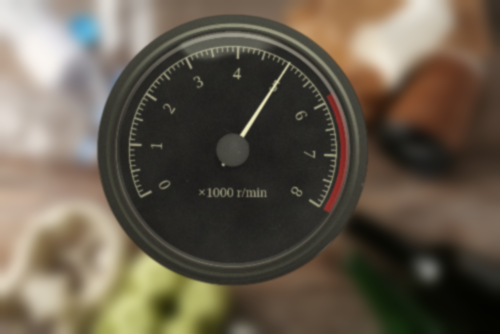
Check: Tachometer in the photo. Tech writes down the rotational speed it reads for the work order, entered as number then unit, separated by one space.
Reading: 5000 rpm
